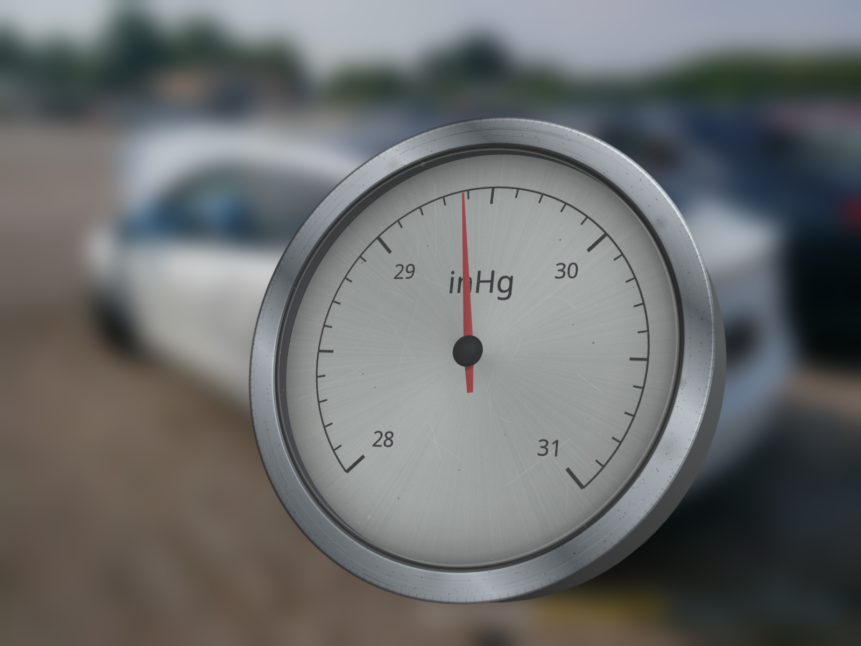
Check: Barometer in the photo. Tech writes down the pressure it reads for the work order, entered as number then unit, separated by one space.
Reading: 29.4 inHg
